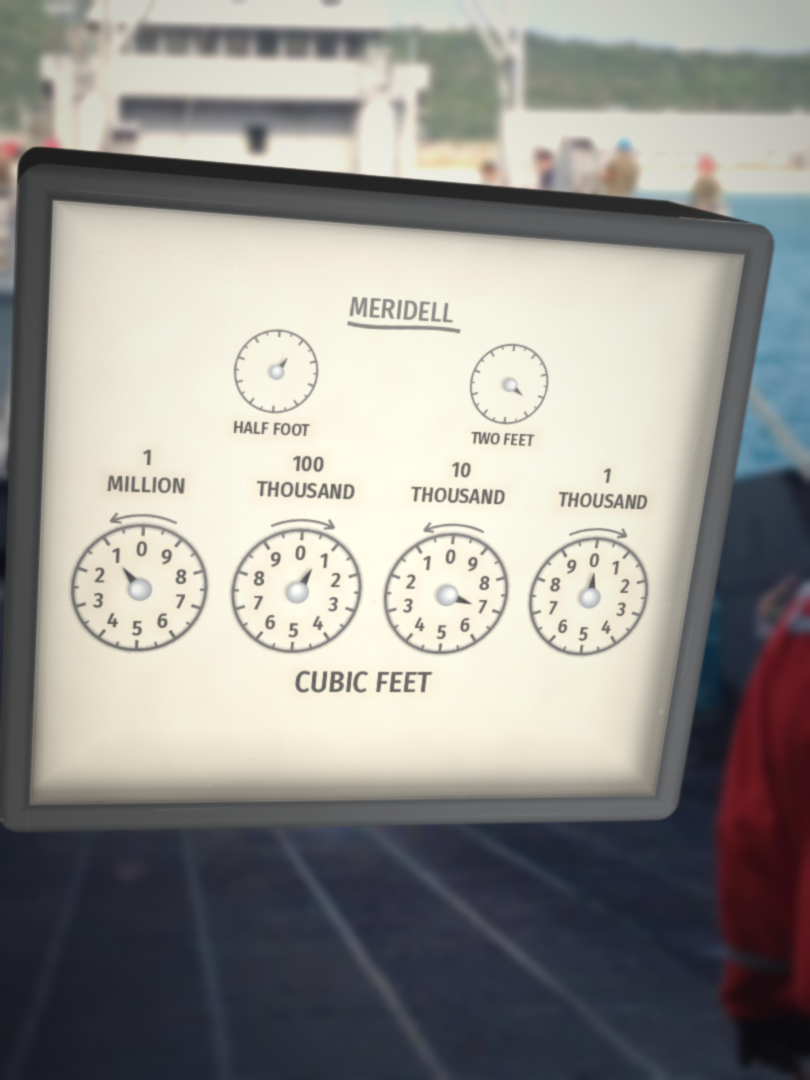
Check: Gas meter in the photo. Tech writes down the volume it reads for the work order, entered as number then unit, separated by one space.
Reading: 107000 ft³
